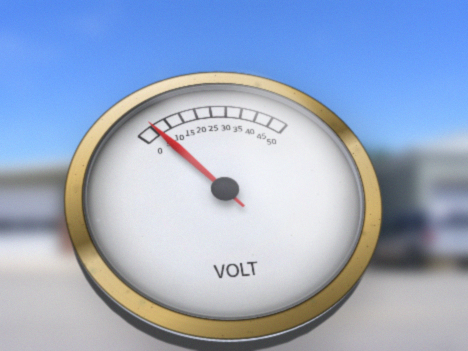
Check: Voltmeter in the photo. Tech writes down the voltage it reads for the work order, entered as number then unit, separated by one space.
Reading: 5 V
